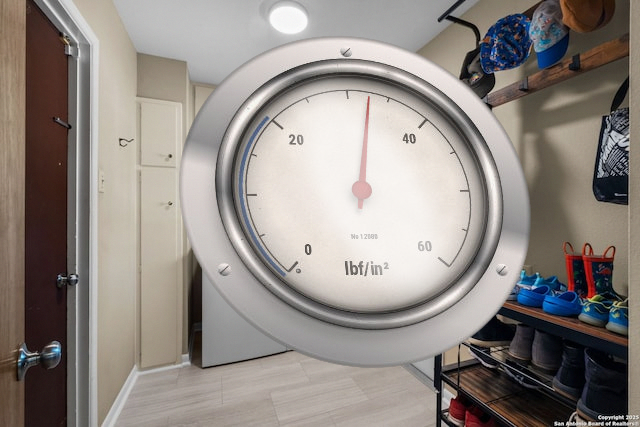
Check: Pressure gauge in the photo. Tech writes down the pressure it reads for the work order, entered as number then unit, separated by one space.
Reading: 32.5 psi
